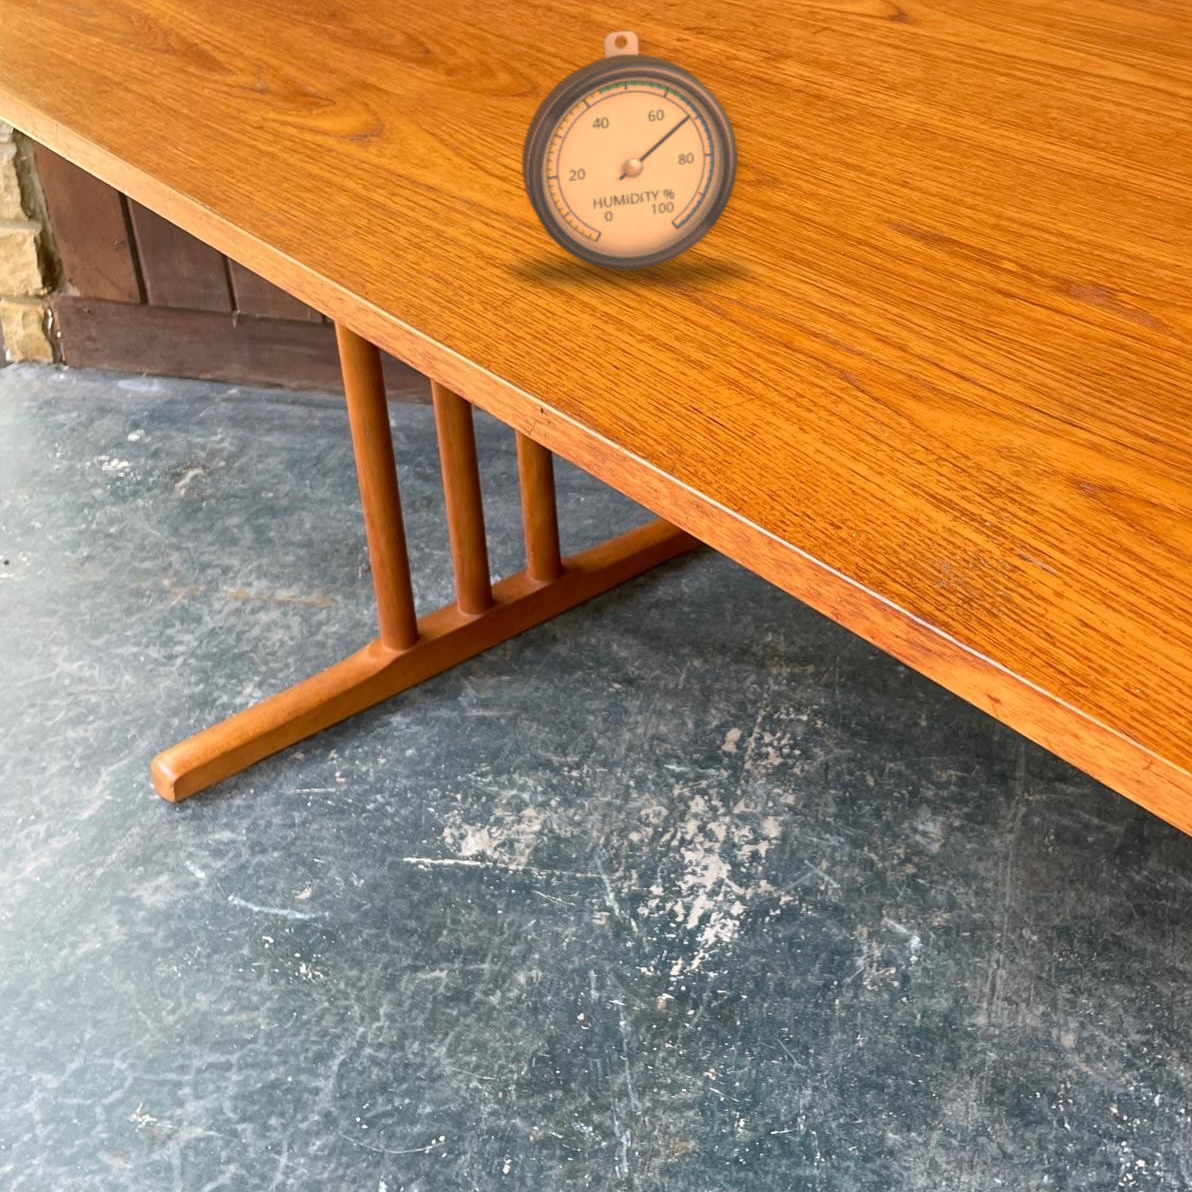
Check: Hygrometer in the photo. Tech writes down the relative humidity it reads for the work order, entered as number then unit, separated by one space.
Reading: 68 %
